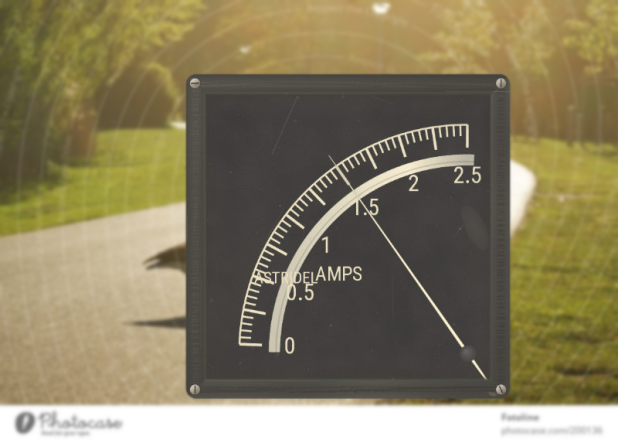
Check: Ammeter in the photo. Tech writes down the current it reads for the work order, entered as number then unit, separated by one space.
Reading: 1.5 A
